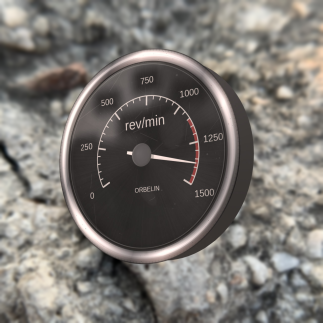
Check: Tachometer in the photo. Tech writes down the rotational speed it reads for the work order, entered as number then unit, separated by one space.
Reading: 1375 rpm
